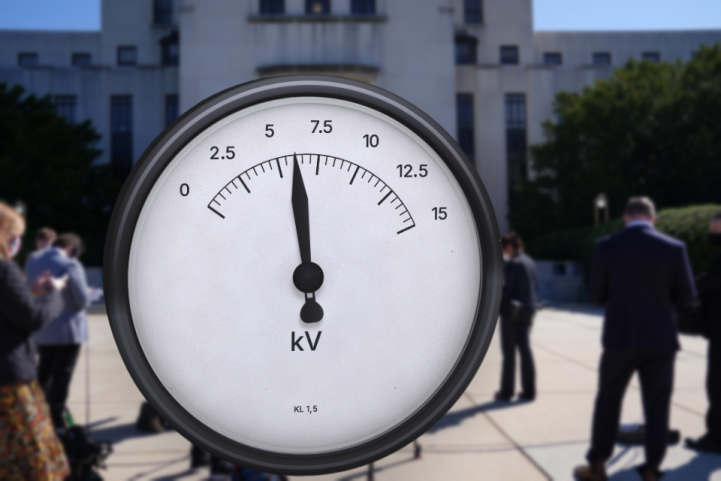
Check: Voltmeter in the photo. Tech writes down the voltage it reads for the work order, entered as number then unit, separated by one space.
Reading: 6 kV
